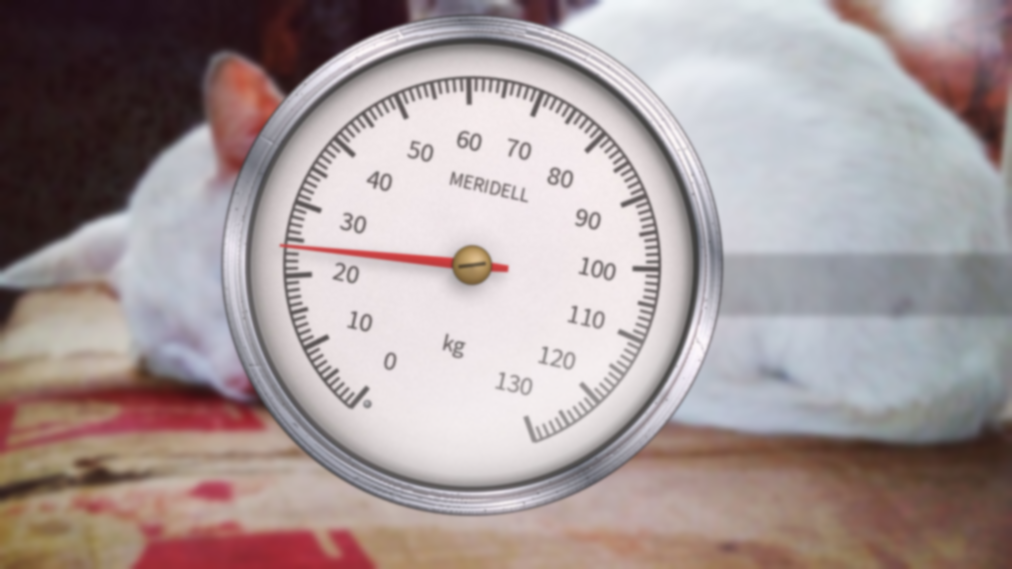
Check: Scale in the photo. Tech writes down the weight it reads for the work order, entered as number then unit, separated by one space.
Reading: 24 kg
